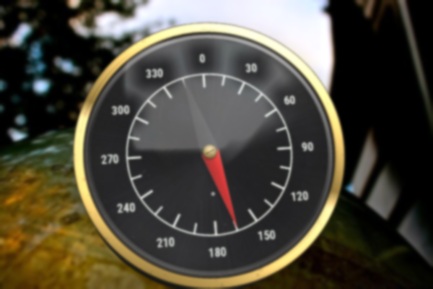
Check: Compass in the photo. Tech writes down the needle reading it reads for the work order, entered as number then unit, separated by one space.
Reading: 165 °
